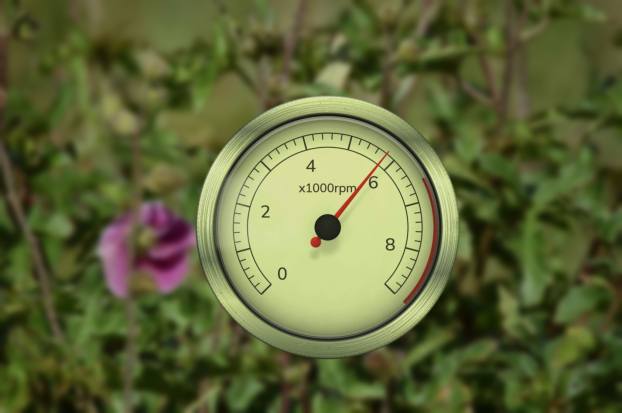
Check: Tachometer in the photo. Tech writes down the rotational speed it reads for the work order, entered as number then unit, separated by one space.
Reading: 5800 rpm
